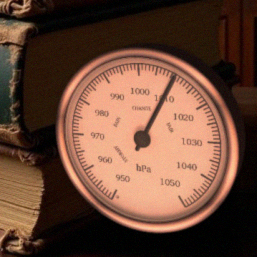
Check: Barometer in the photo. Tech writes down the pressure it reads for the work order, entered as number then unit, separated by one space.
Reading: 1010 hPa
